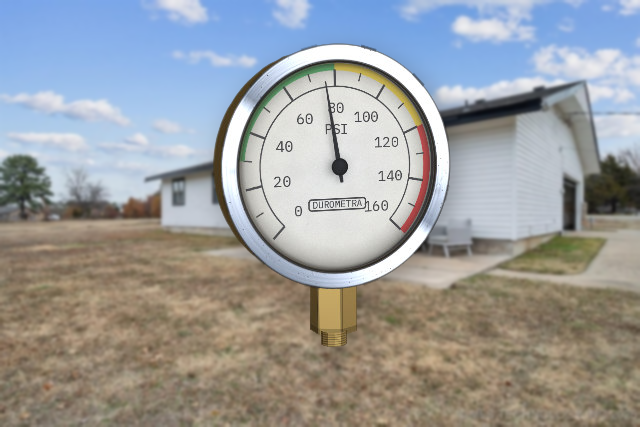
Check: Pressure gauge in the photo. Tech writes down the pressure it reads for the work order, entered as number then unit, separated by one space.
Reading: 75 psi
